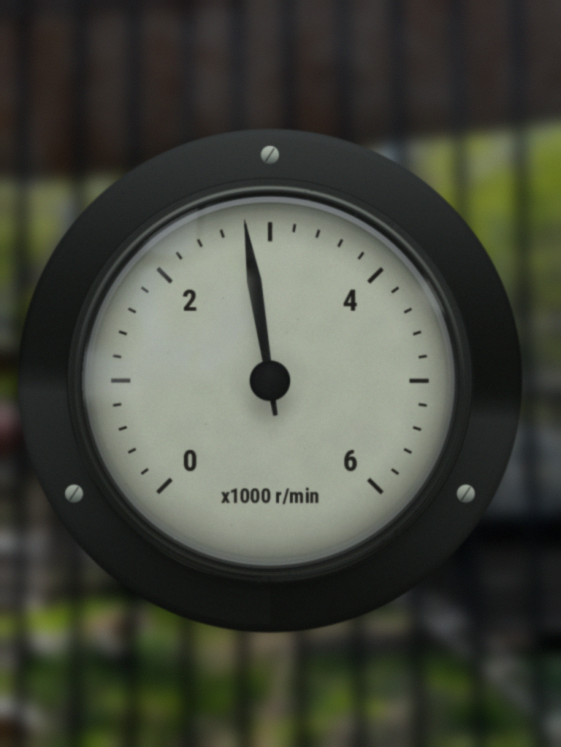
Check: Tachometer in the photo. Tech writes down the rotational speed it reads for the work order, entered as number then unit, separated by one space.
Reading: 2800 rpm
